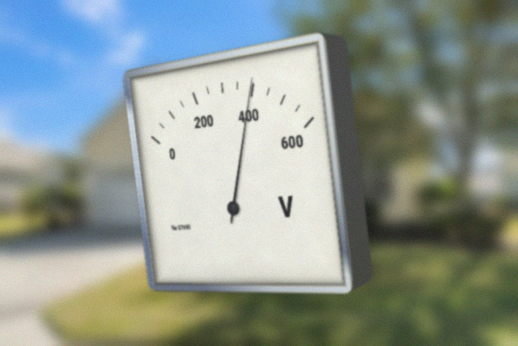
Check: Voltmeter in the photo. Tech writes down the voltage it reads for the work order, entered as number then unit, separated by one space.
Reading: 400 V
